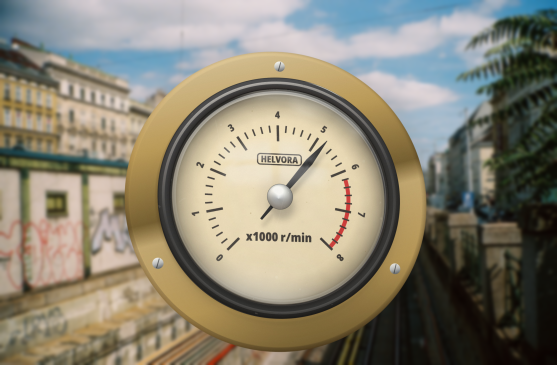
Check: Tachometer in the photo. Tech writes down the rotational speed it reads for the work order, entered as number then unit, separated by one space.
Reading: 5200 rpm
